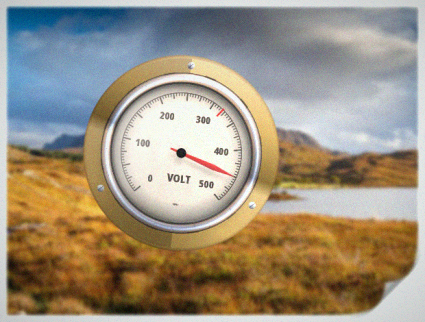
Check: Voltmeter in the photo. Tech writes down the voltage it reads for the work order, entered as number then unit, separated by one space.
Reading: 450 V
